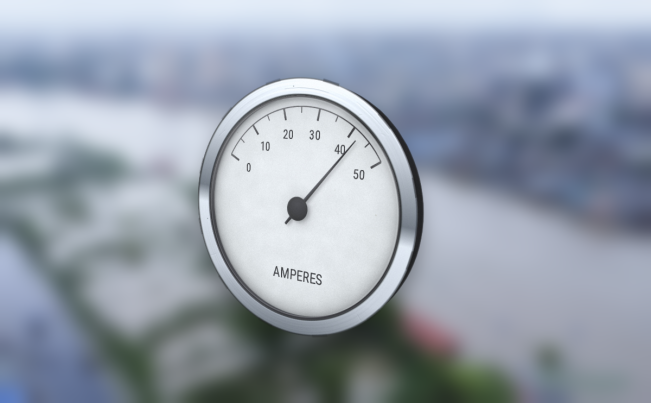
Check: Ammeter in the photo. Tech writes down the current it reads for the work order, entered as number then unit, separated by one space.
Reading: 42.5 A
